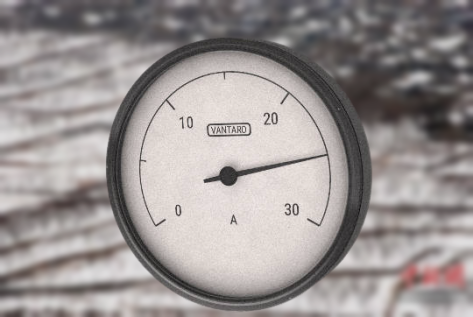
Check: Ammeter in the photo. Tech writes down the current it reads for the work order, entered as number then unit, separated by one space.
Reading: 25 A
